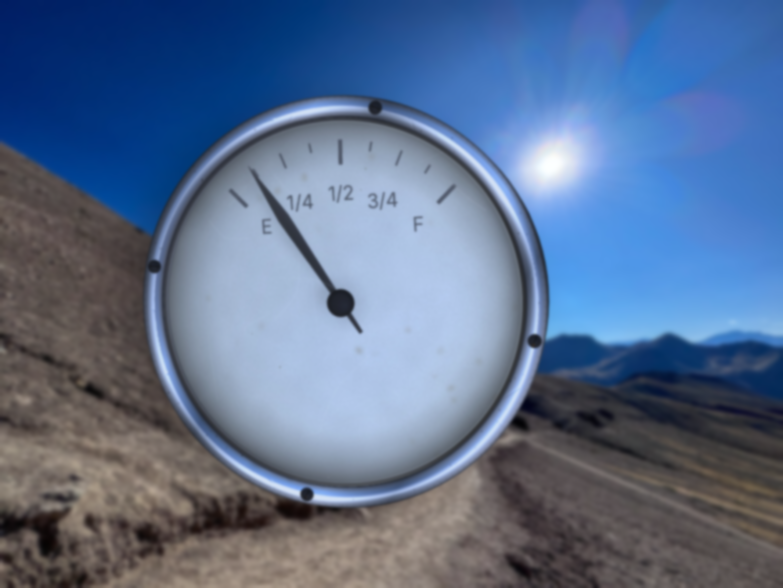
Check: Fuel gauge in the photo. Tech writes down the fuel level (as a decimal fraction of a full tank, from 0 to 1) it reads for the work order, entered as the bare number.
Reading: 0.125
